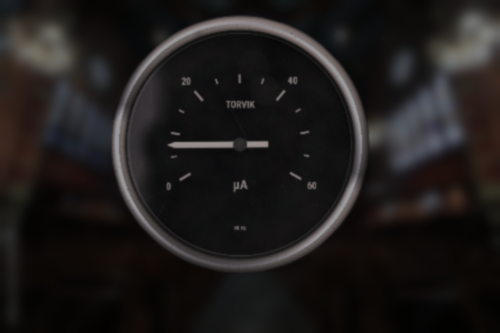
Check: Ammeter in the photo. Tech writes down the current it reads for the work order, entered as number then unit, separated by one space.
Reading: 7.5 µA
